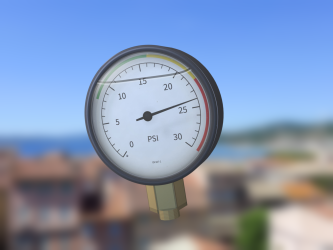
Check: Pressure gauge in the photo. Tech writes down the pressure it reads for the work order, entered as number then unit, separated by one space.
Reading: 24 psi
